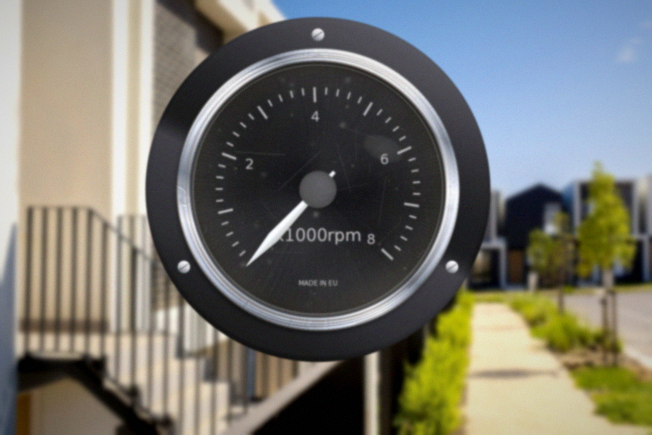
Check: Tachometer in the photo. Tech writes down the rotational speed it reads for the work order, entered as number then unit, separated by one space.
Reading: 0 rpm
